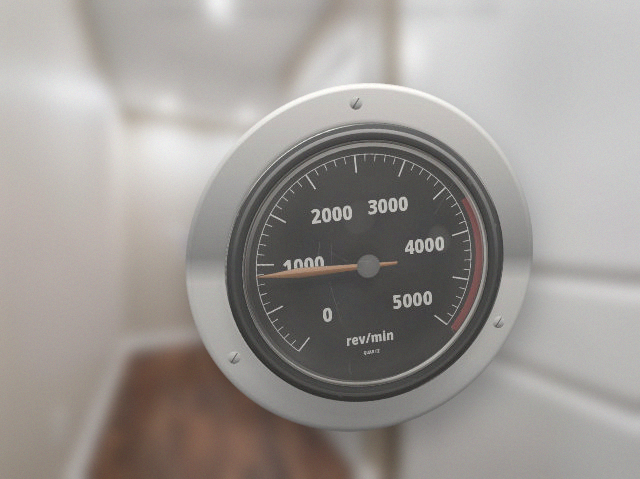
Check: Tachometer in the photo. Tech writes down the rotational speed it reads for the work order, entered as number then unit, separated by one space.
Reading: 900 rpm
